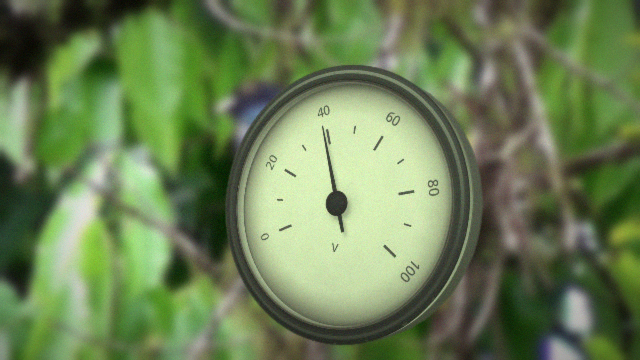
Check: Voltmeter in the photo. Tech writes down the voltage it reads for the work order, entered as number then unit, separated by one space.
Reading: 40 V
